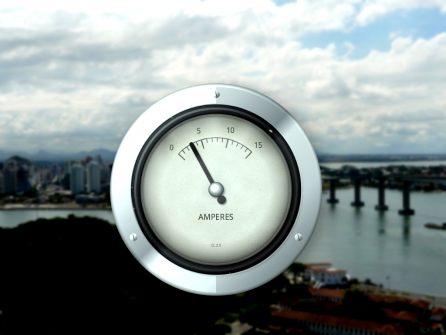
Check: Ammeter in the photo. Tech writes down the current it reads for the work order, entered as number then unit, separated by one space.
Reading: 3 A
